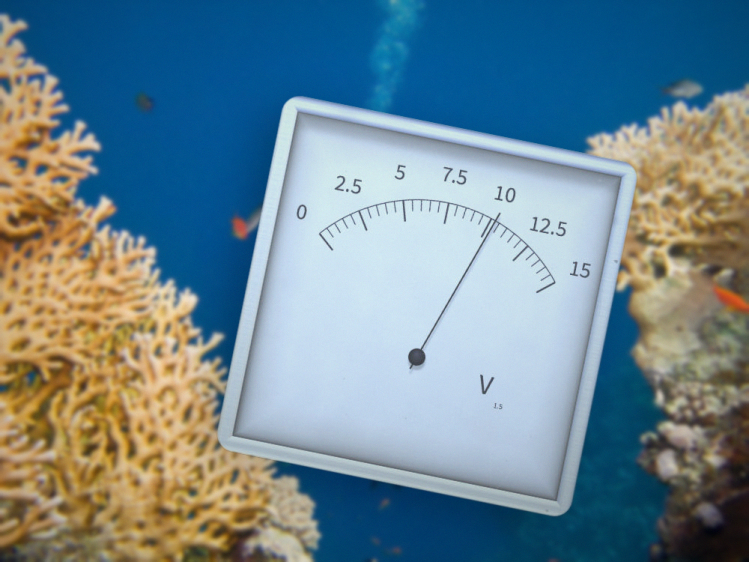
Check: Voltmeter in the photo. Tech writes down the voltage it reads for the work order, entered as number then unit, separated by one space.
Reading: 10.25 V
